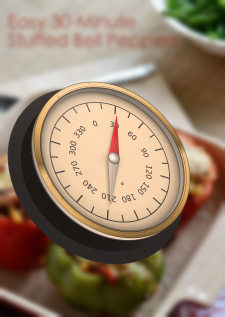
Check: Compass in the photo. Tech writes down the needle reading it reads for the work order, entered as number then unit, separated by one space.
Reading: 30 °
